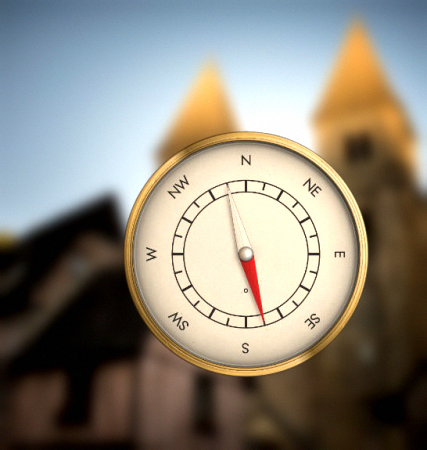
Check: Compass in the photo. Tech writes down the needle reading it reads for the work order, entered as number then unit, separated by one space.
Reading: 165 °
